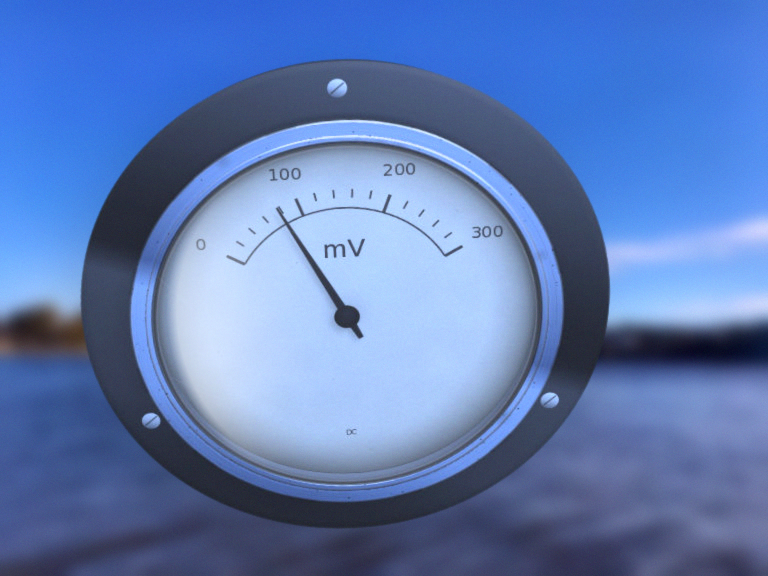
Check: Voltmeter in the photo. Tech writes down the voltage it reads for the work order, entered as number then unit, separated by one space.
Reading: 80 mV
